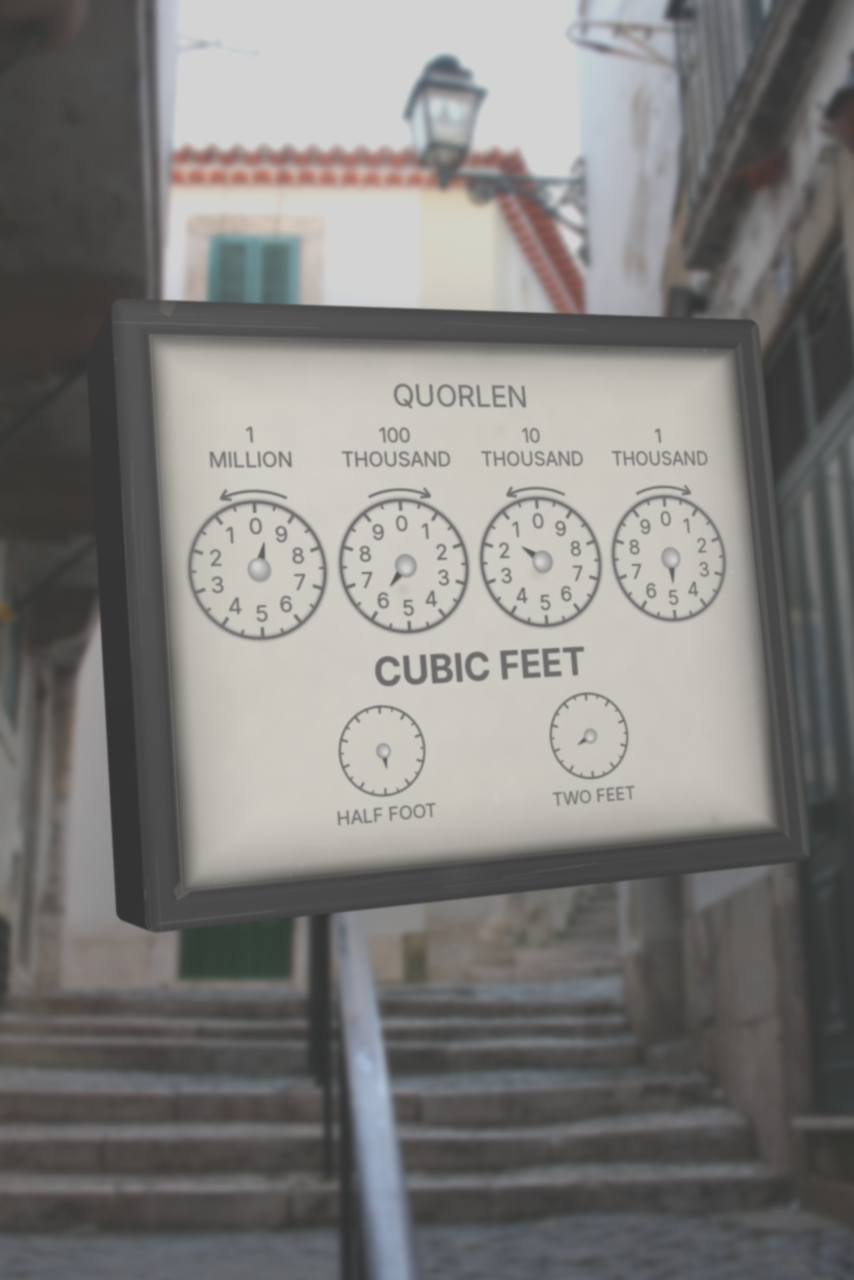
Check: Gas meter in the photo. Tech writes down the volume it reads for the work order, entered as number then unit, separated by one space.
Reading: 961500 ft³
